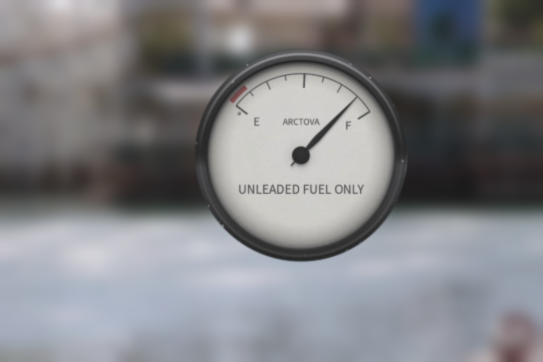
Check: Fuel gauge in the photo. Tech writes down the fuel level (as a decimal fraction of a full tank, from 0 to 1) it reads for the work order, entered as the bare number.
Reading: 0.875
